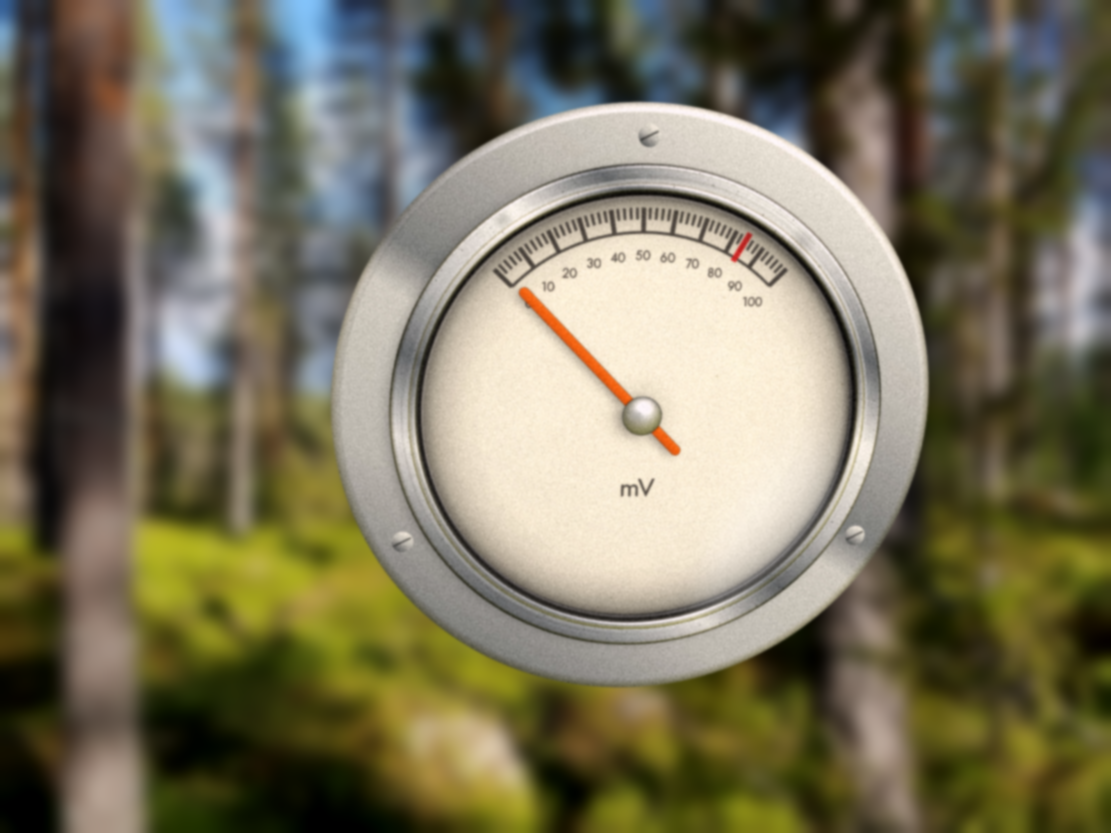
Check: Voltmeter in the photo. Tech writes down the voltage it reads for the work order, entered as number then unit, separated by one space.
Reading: 2 mV
